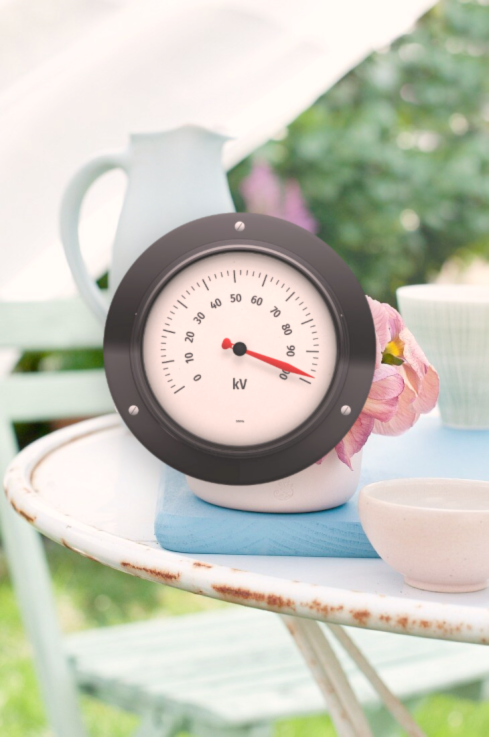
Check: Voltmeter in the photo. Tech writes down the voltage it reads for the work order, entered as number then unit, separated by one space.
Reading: 98 kV
